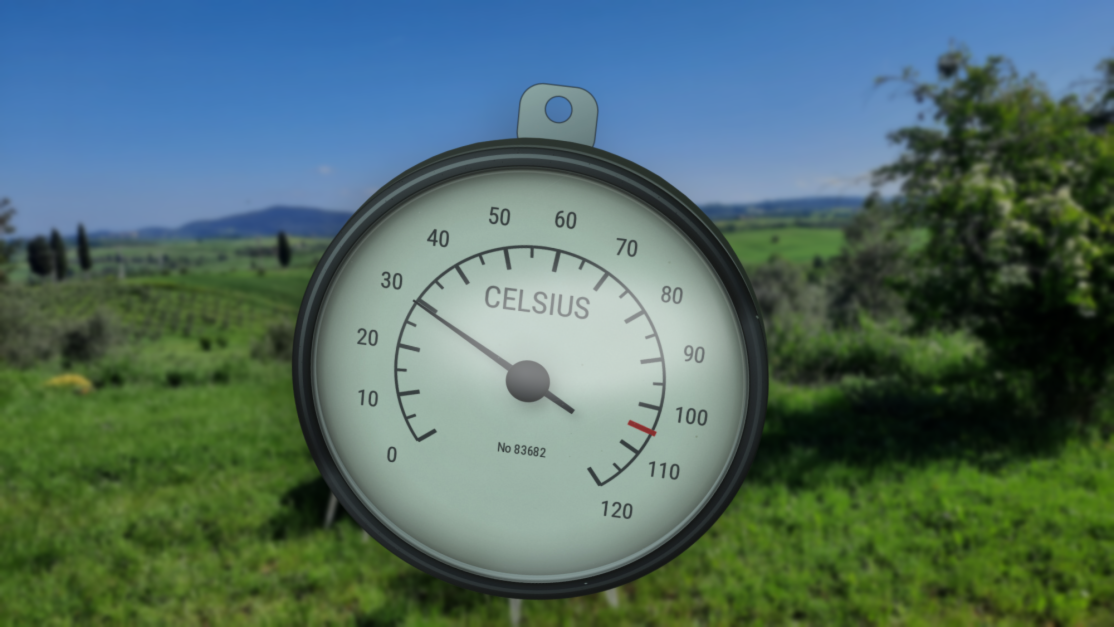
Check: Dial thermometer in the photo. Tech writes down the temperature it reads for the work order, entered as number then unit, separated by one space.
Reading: 30 °C
